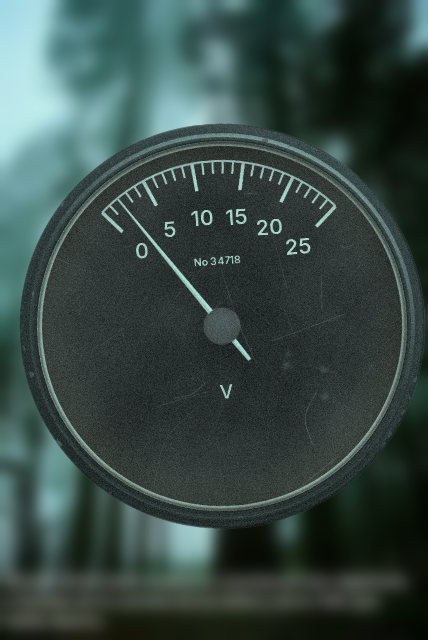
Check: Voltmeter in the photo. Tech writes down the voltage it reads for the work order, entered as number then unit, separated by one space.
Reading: 2 V
